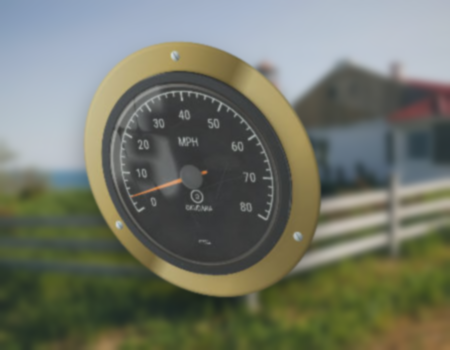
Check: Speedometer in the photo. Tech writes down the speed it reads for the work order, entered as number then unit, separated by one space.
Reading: 4 mph
